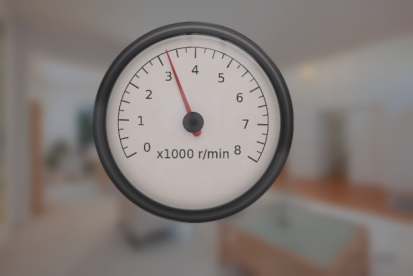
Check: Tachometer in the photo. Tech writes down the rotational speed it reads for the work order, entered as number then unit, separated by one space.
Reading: 3250 rpm
